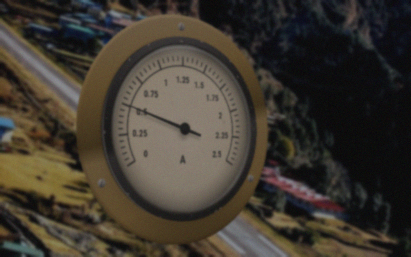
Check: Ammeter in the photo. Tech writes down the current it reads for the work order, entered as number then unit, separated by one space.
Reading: 0.5 A
